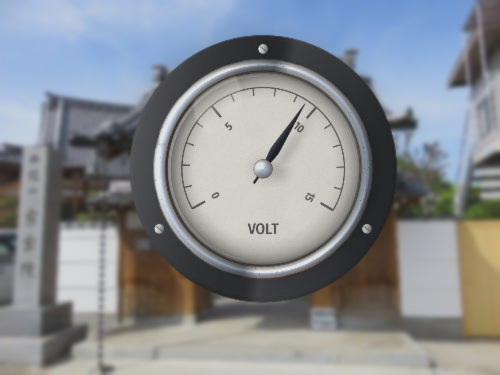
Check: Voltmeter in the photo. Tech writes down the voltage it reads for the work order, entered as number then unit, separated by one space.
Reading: 9.5 V
